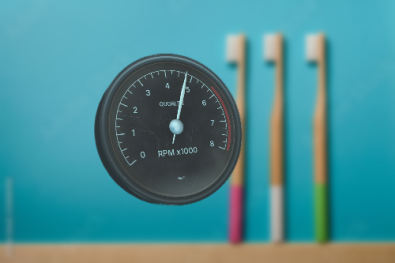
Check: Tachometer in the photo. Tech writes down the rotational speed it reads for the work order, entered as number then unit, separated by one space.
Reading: 4750 rpm
